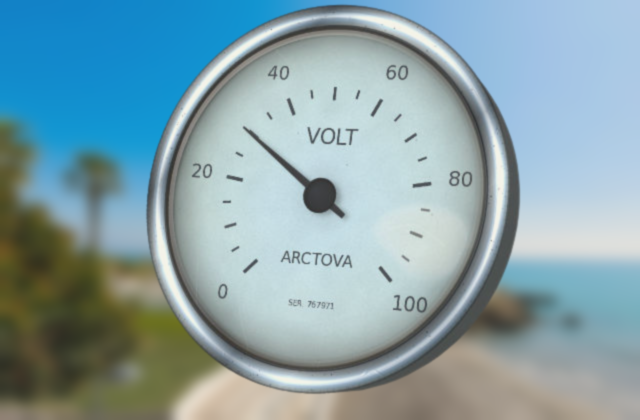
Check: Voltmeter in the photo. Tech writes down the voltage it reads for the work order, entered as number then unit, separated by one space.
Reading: 30 V
